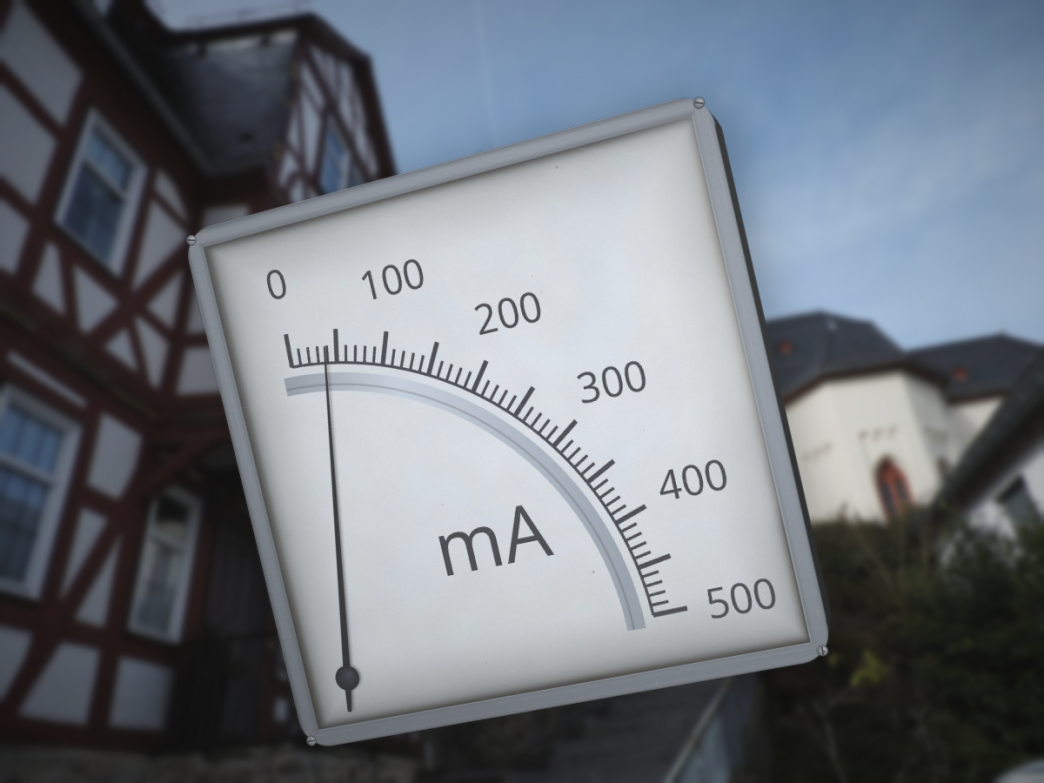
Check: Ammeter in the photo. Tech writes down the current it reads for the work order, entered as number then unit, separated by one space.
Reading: 40 mA
